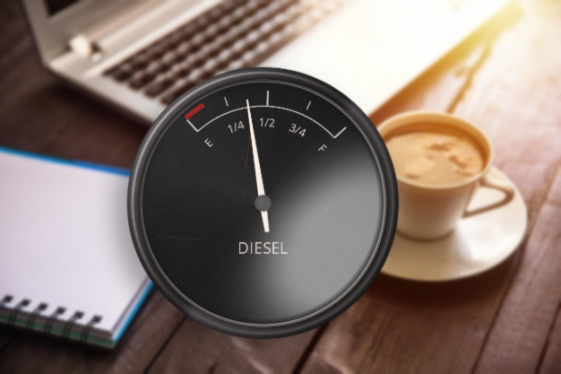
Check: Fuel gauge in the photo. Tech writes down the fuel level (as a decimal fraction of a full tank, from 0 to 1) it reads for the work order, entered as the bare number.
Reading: 0.375
